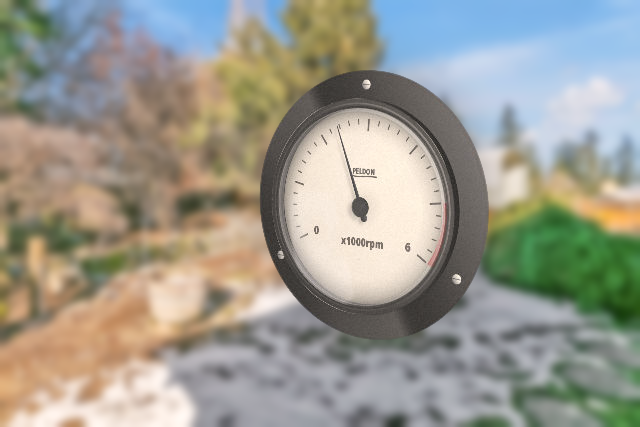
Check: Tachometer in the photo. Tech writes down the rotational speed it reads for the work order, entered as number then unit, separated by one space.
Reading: 2400 rpm
